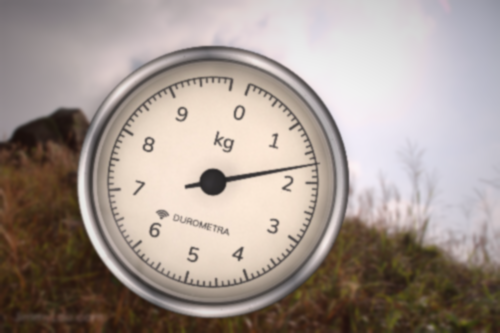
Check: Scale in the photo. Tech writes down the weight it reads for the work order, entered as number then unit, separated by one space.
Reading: 1.7 kg
